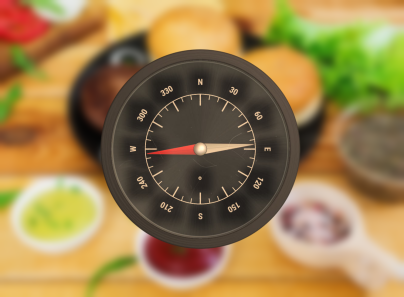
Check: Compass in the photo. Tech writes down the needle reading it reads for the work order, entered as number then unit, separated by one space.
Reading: 265 °
